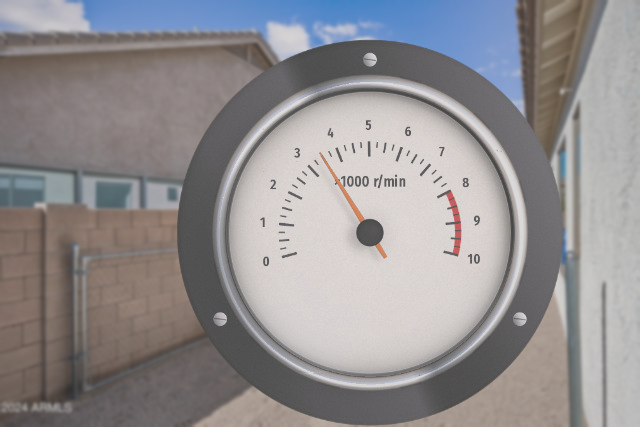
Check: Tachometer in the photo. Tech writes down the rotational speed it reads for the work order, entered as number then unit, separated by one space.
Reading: 3500 rpm
